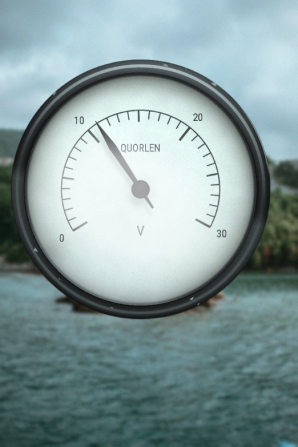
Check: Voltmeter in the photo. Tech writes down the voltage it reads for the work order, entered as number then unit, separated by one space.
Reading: 11 V
